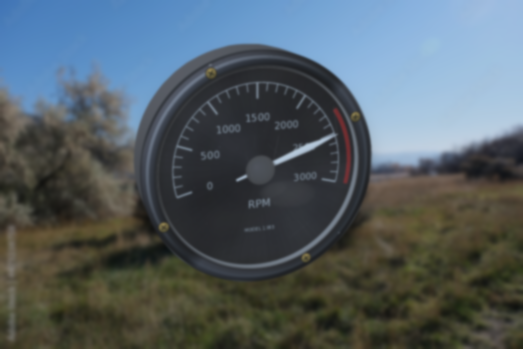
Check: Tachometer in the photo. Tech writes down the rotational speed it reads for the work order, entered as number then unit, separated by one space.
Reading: 2500 rpm
